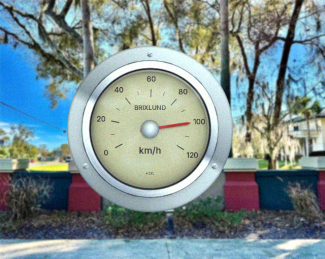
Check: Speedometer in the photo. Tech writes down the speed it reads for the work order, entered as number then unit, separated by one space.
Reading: 100 km/h
